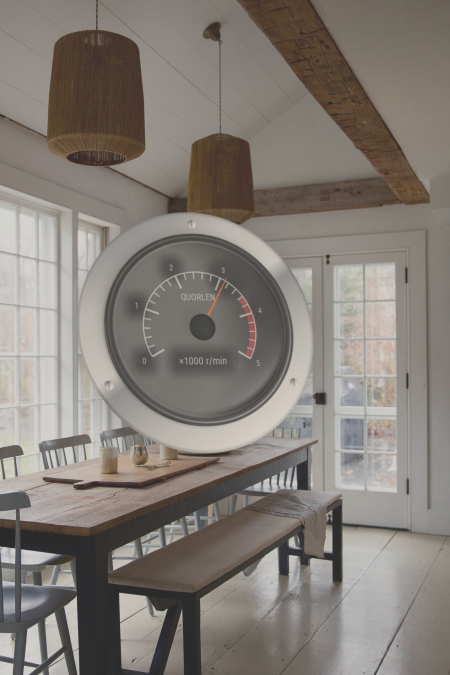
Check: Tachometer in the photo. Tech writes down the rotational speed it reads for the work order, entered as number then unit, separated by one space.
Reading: 3100 rpm
